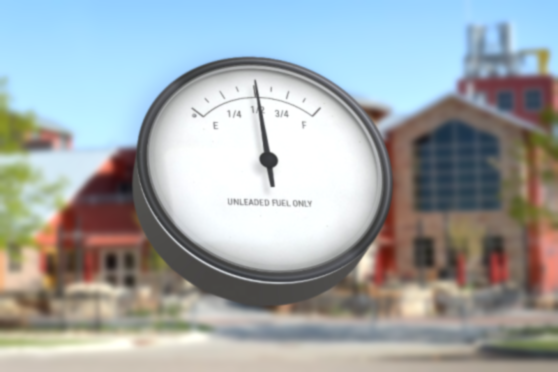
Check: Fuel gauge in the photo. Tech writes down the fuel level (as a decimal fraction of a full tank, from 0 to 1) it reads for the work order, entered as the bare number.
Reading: 0.5
